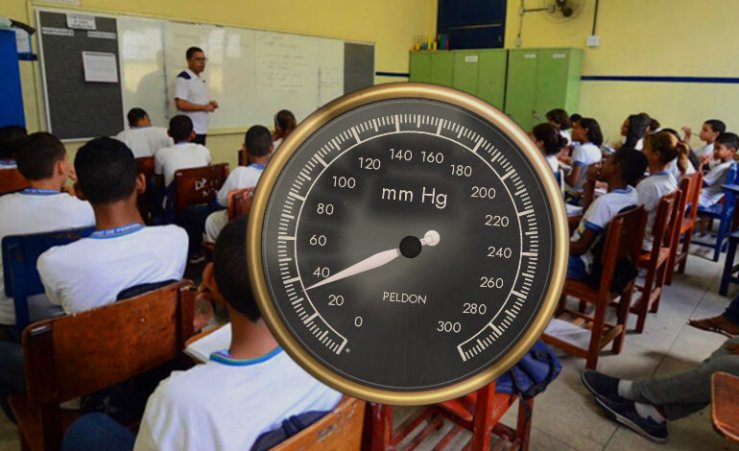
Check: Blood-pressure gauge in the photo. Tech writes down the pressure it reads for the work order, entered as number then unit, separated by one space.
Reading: 34 mmHg
